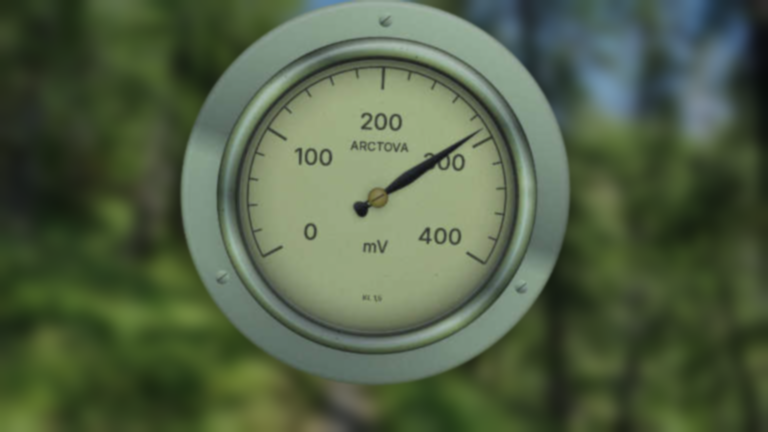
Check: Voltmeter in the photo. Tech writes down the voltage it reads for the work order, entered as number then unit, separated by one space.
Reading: 290 mV
